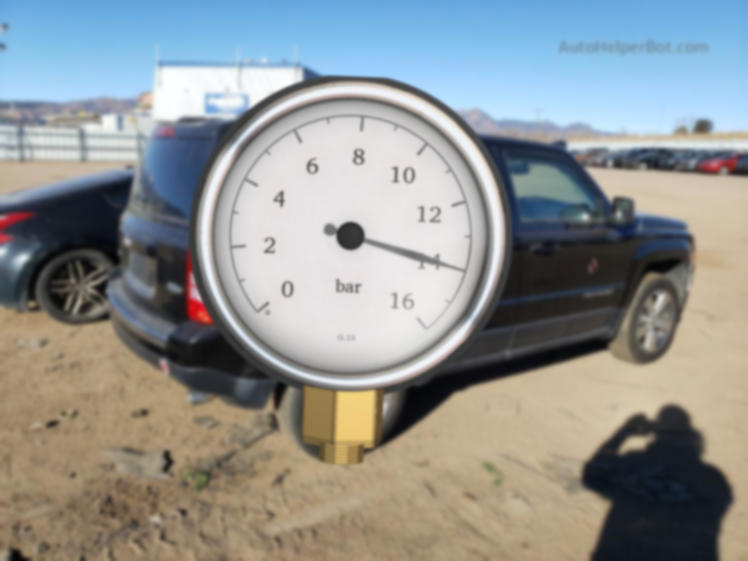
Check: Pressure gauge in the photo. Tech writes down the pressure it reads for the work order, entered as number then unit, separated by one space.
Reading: 14 bar
